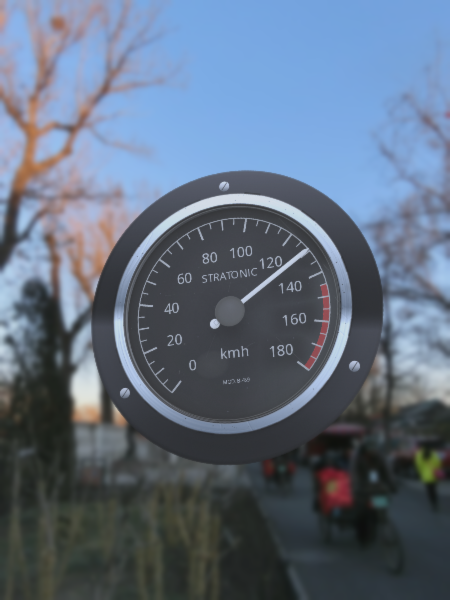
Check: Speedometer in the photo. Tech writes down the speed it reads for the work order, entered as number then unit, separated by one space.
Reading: 130 km/h
